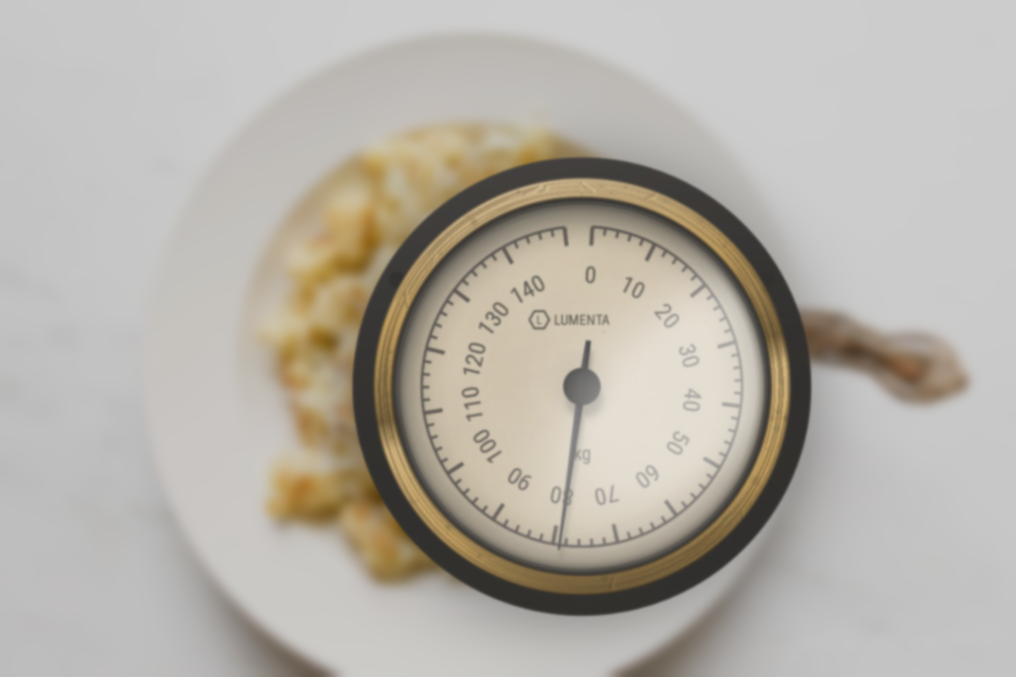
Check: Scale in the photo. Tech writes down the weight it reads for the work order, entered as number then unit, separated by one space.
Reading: 79 kg
